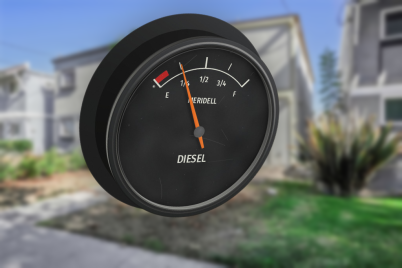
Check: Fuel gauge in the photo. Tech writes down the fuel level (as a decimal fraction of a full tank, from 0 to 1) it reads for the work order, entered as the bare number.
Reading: 0.25
